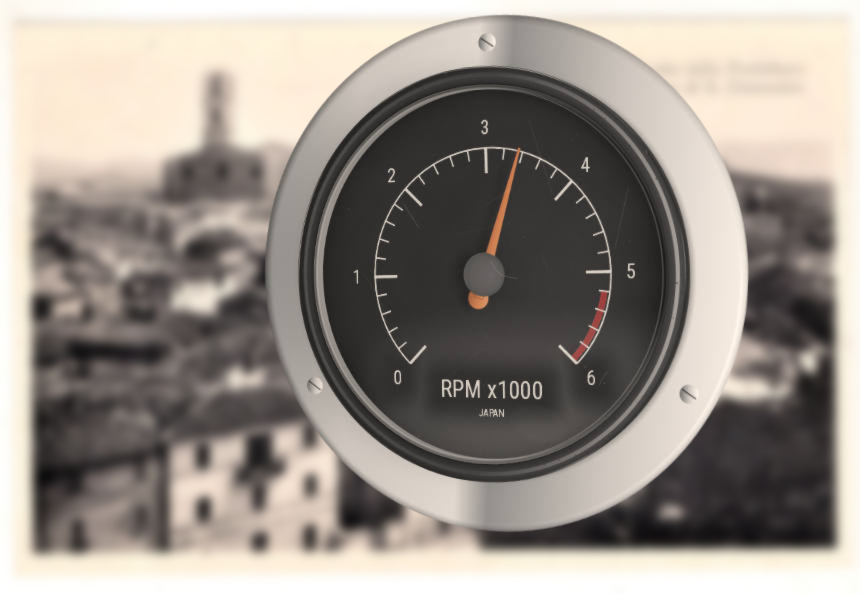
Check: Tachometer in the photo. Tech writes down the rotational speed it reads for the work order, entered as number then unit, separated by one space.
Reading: 3400 rpm
